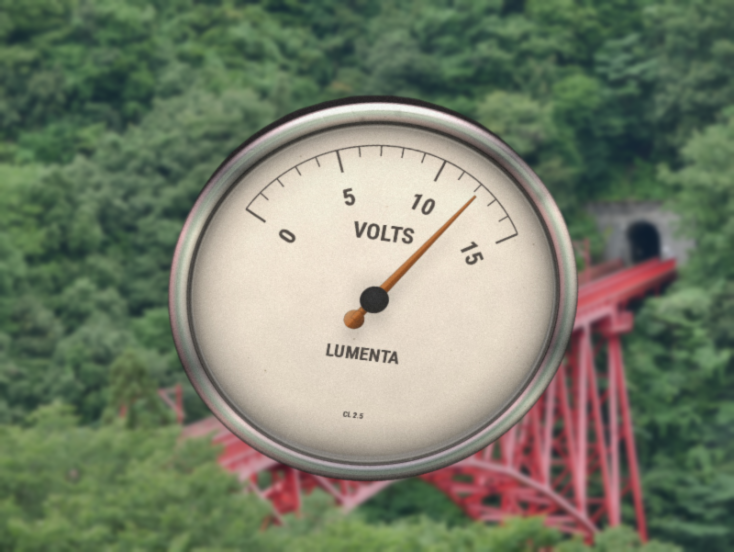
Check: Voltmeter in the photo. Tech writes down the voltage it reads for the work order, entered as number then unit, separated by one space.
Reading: 12 V
